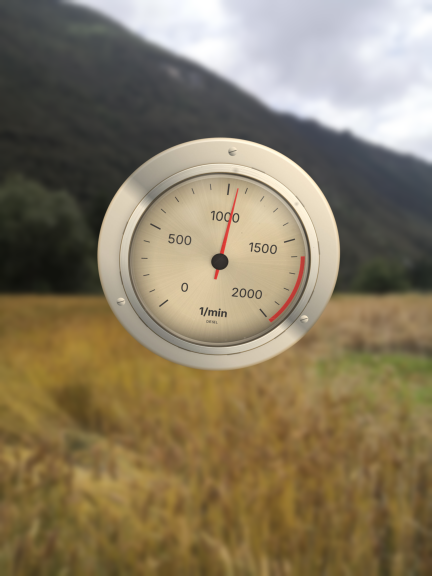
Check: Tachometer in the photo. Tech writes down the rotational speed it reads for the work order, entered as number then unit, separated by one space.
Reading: 1050 rpm
